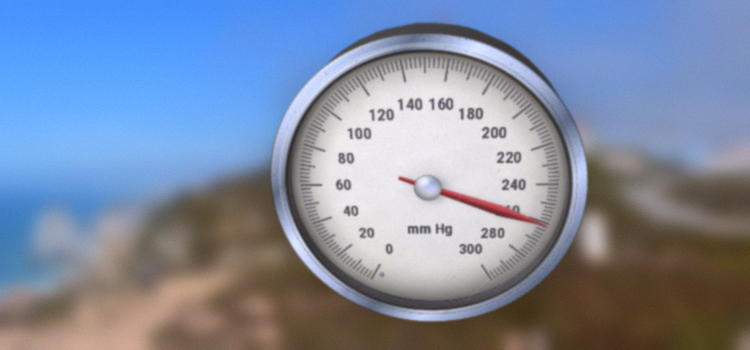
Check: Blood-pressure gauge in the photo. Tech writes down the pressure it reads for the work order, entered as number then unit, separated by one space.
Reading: 260 mmHg
